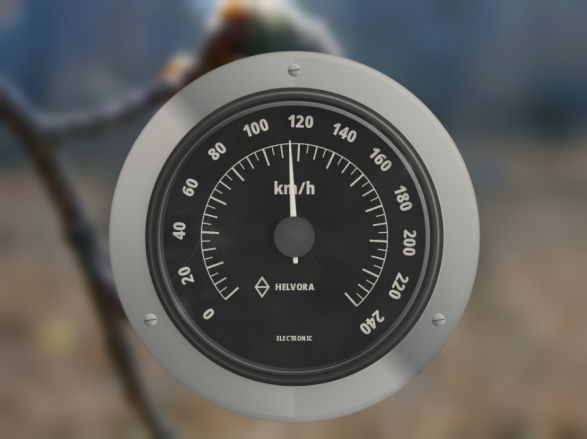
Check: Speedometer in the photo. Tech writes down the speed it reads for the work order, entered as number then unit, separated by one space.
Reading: 115 km/h
